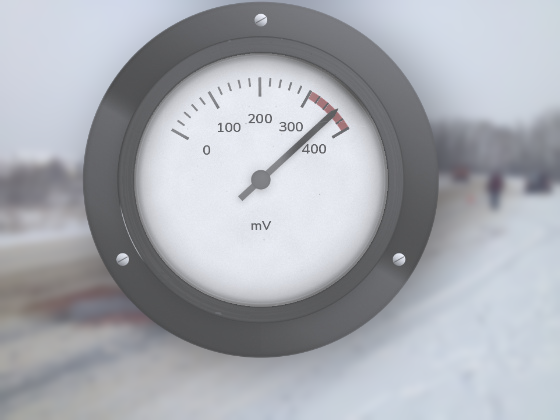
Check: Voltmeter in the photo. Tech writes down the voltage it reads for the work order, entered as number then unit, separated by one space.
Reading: 360 mV
